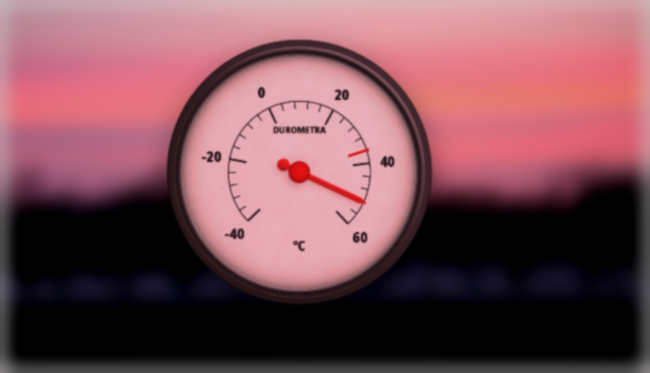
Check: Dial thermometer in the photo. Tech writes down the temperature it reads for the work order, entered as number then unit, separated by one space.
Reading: 52 °C
